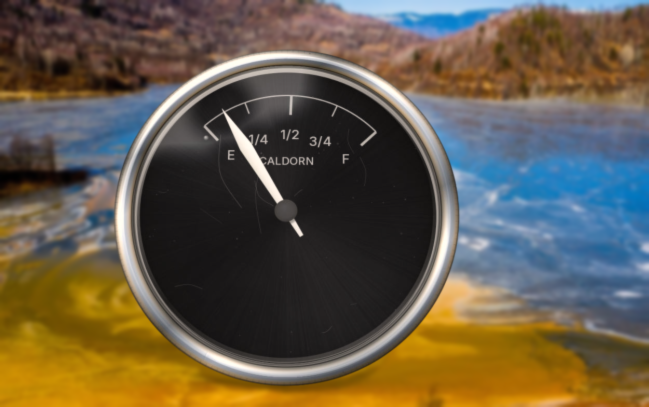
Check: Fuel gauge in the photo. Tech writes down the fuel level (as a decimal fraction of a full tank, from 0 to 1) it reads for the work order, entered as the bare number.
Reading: 0.125
